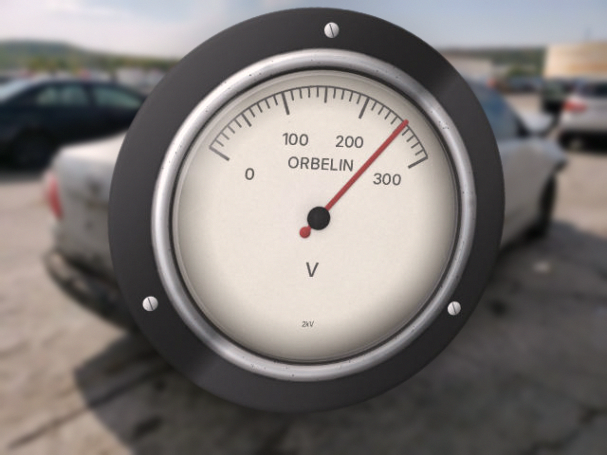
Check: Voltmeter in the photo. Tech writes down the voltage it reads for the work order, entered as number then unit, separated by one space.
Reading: 250 V
